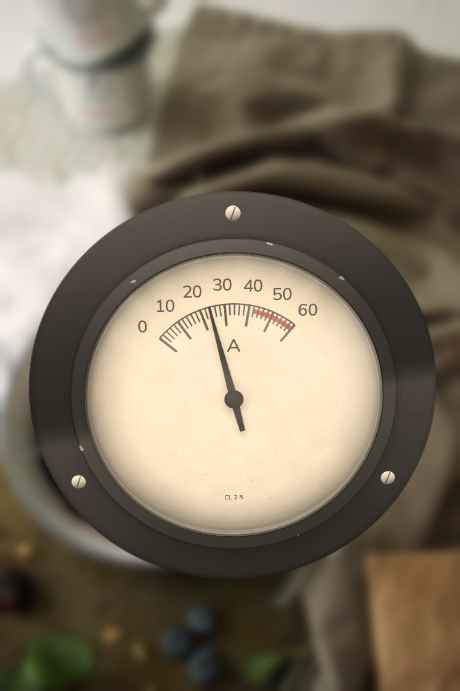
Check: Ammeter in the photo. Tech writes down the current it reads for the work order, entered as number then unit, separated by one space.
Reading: 24 A
